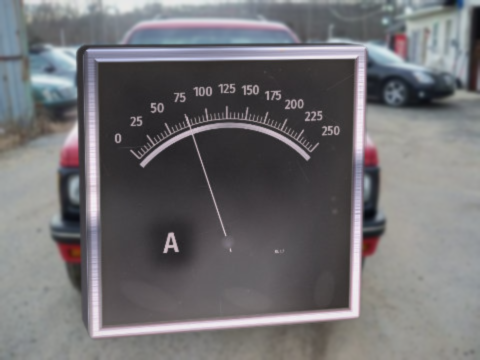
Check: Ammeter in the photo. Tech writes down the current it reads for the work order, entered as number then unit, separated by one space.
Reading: 75 A
